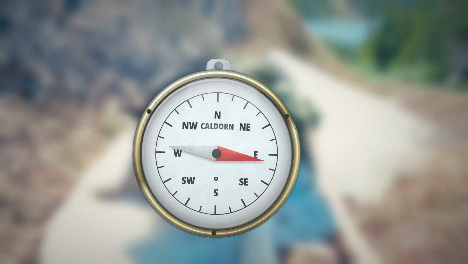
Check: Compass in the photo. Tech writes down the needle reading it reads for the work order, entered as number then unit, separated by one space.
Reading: 97.5 °
